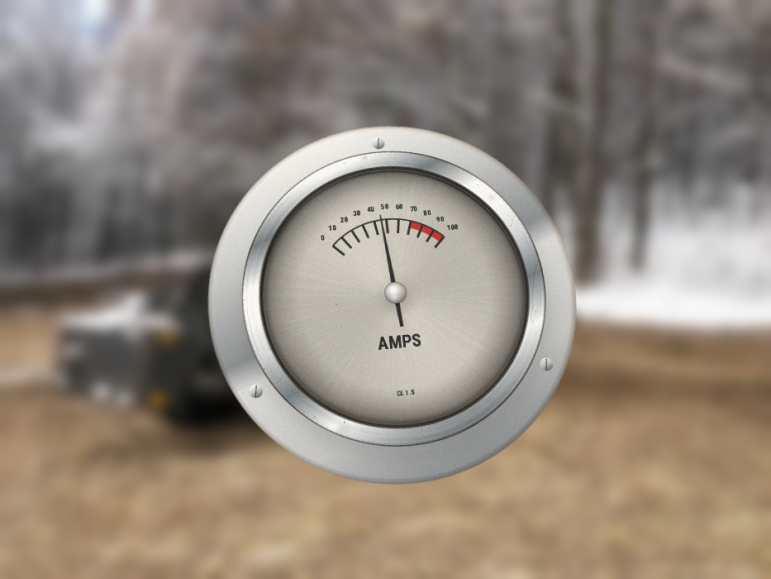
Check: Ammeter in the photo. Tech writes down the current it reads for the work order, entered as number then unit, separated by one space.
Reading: 45 A
